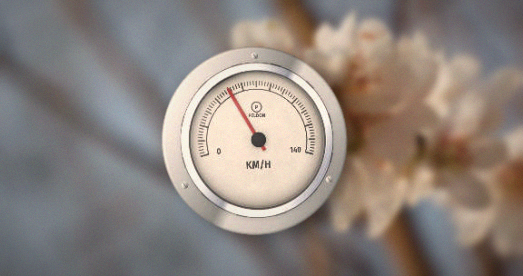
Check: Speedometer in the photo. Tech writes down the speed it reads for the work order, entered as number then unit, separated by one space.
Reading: 50 km/h
